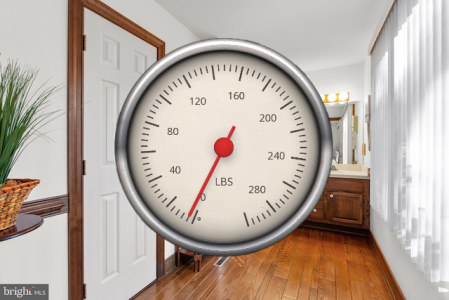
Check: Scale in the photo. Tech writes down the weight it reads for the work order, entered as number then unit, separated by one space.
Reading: 4 lb
